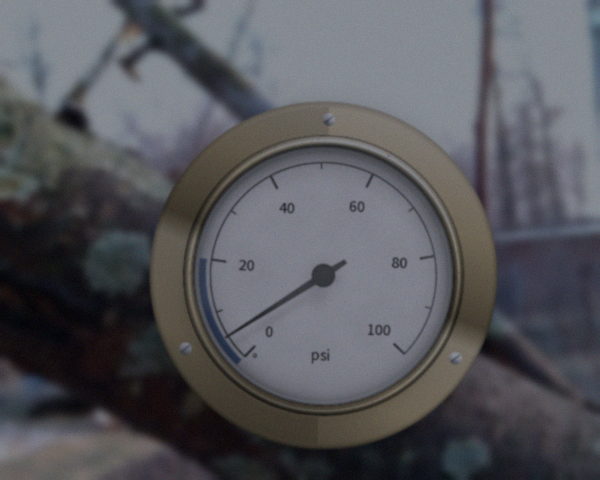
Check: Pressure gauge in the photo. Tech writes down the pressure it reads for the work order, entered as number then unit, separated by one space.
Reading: 5 psi
